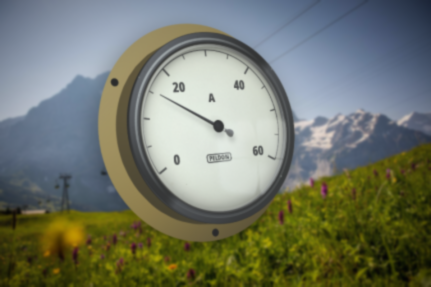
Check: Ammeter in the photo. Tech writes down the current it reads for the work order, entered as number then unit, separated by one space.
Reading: 15 A
